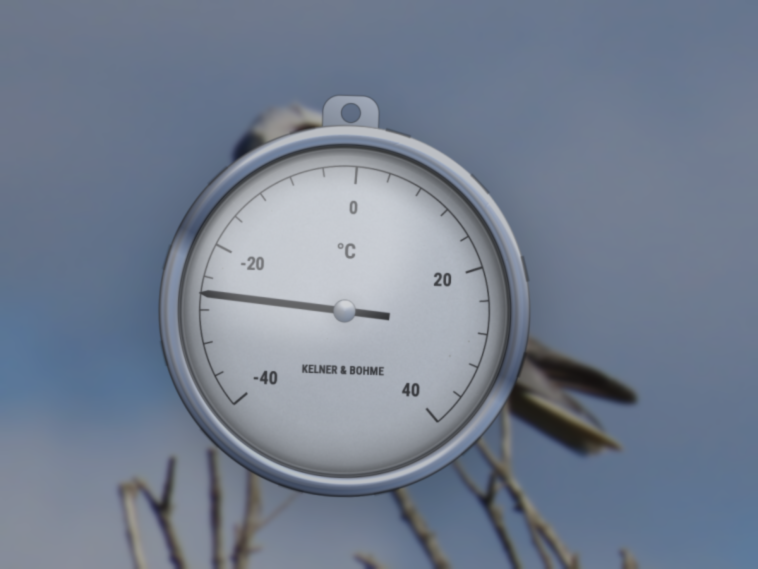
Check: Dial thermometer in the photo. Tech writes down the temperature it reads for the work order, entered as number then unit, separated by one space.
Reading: -26 °C
